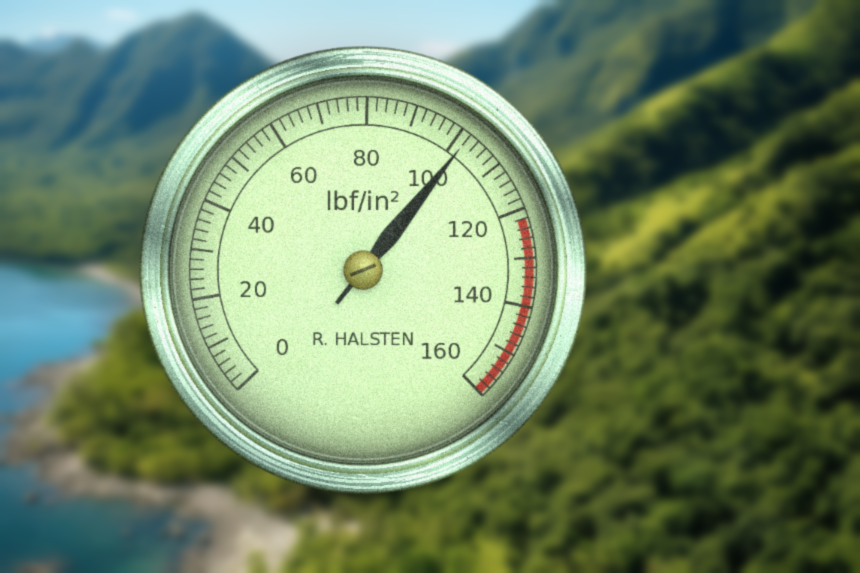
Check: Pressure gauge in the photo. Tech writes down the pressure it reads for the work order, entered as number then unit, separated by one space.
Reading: 102 psi
